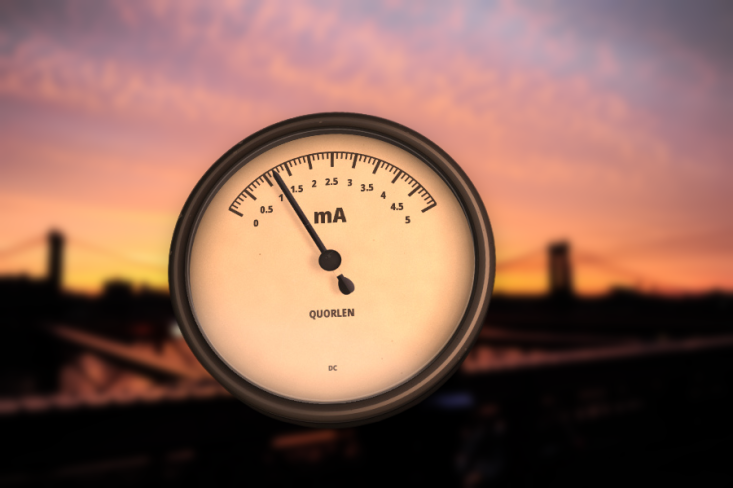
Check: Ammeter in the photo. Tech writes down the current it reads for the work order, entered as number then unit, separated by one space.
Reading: 1.2 mA
